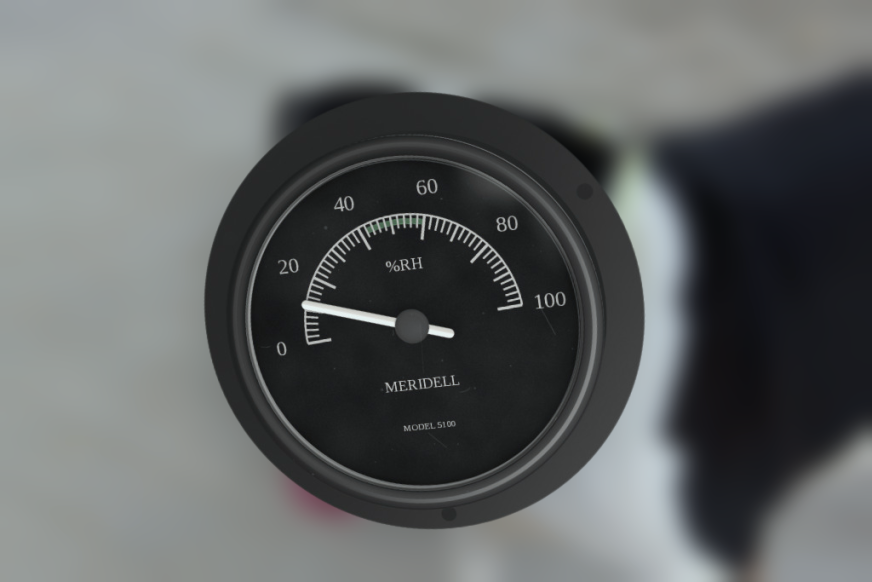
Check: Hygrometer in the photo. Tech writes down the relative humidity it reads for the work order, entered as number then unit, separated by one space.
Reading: 12 %
